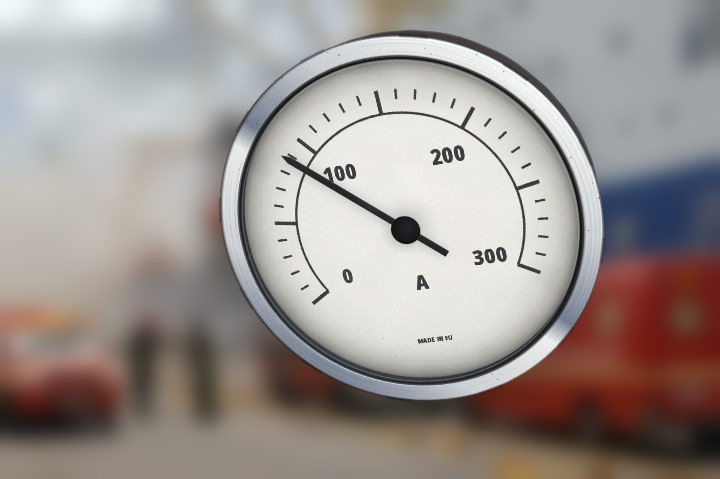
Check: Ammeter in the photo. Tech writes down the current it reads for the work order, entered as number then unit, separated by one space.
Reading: 90 A
